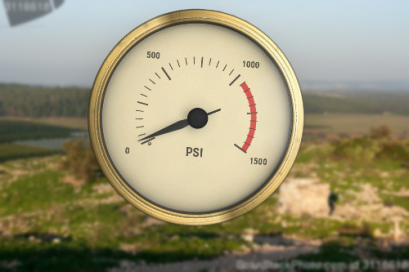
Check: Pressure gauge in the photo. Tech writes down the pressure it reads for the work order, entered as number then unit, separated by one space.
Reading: 25 psi
